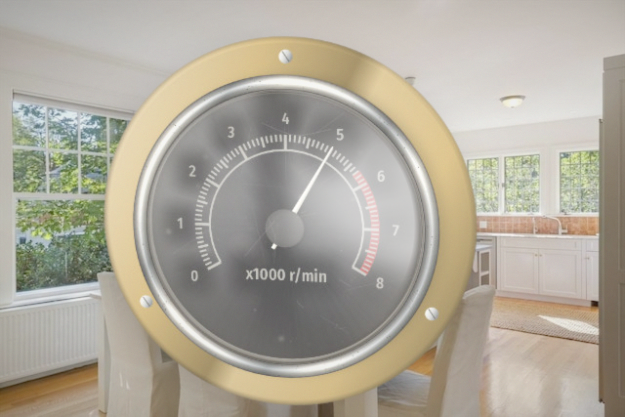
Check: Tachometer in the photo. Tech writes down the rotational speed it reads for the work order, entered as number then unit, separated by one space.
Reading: 5000 rpm
